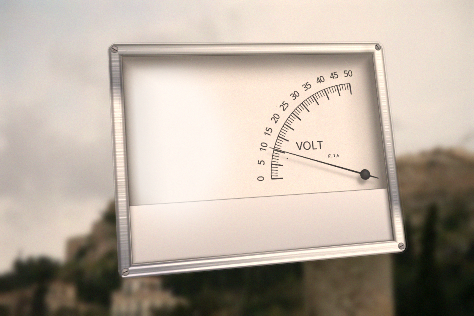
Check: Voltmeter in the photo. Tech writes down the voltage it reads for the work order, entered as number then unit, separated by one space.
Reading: 10 V
